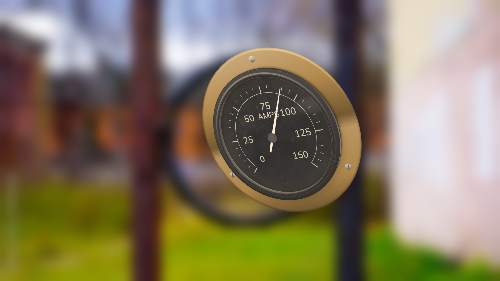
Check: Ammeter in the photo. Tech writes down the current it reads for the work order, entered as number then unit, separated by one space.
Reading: 90 A
